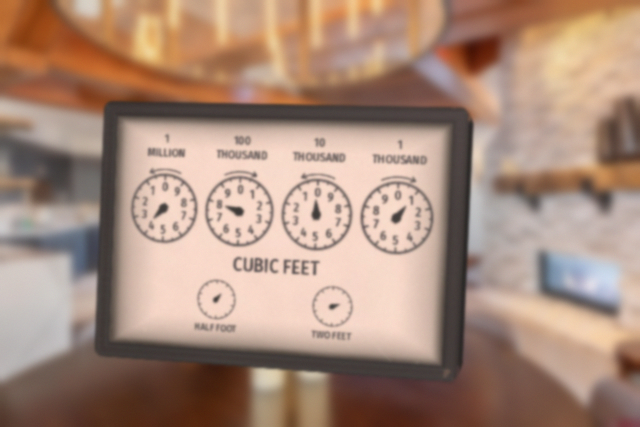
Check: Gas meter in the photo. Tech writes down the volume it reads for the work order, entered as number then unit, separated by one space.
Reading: 380100 ft³
